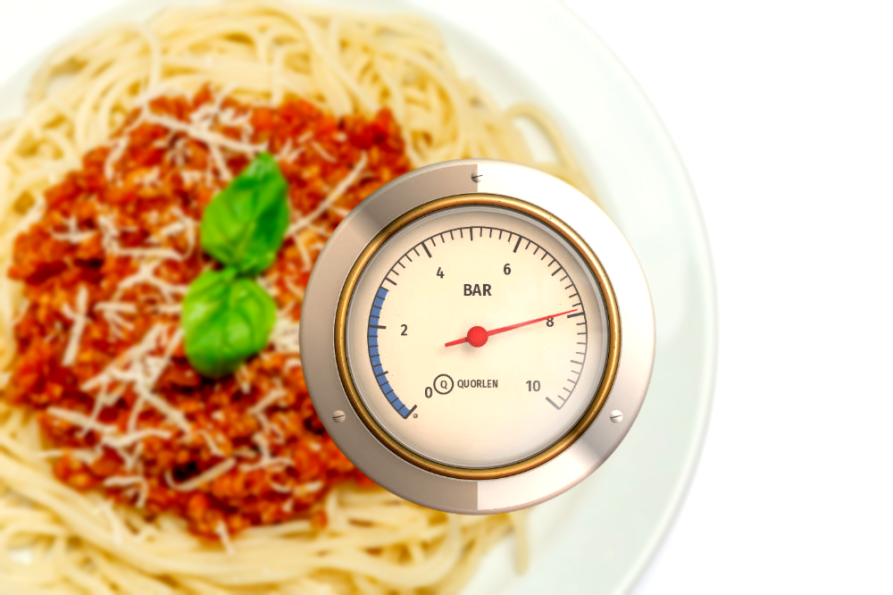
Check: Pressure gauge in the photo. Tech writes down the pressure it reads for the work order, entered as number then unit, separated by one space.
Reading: 7.9 bar
